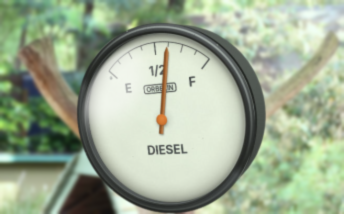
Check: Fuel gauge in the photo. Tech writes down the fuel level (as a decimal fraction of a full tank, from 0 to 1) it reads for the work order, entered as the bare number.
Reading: 0.625
